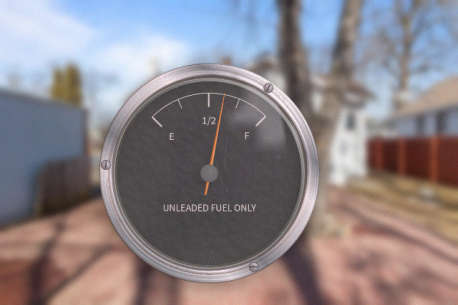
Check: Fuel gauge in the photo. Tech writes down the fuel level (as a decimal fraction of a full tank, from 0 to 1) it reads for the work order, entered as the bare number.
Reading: 0.625
